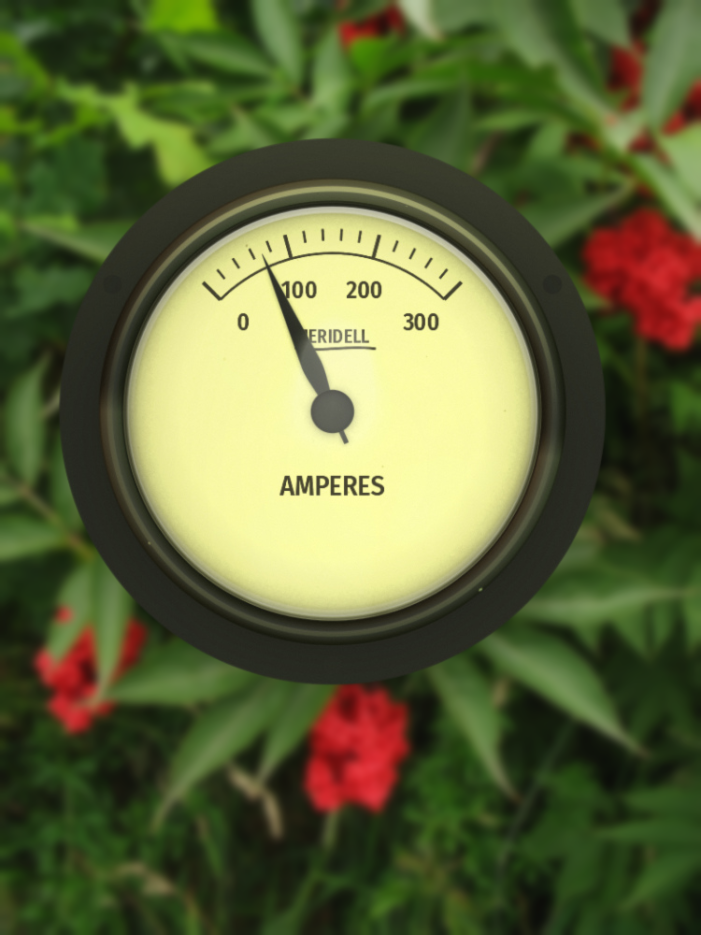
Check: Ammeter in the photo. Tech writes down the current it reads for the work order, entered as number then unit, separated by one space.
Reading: 70 A
